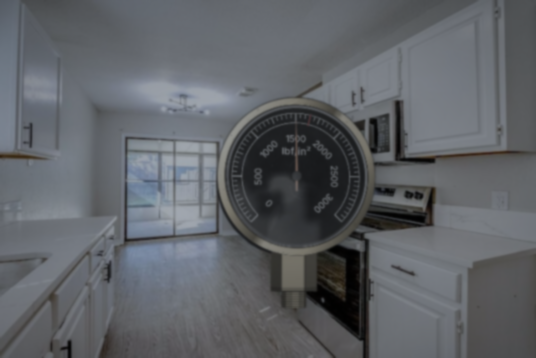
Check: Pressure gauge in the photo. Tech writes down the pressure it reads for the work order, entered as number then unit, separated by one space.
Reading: 1500 psi
